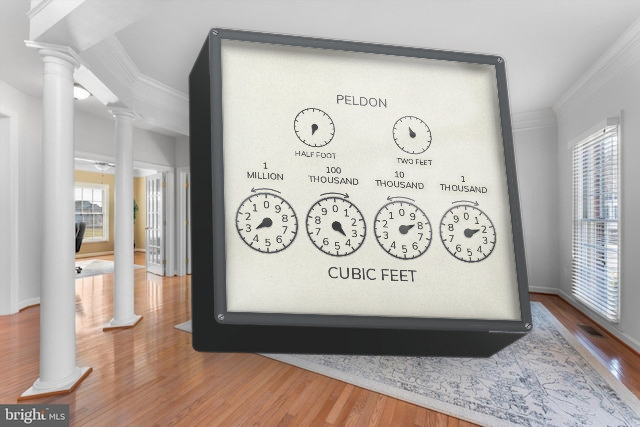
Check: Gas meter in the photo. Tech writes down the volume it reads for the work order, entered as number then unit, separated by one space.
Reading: 338200 ft³
